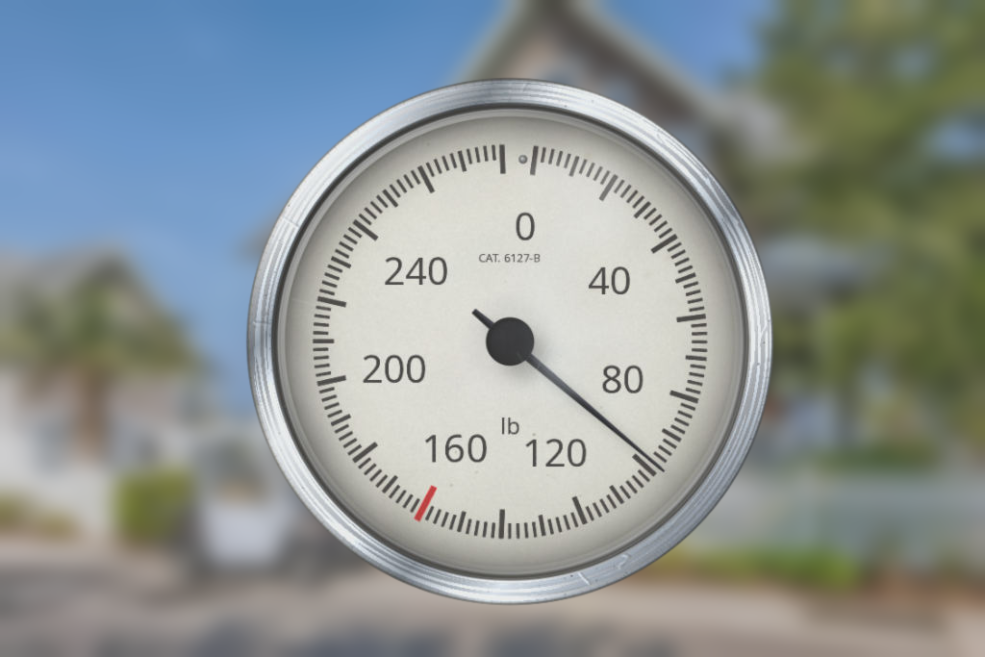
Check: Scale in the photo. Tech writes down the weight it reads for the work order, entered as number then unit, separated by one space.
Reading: 98 lb
